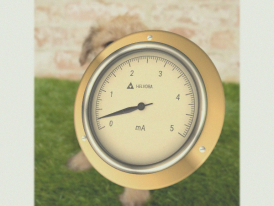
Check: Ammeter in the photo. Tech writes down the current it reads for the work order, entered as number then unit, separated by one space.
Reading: 0.25 mA
